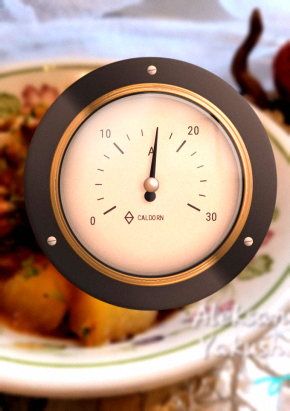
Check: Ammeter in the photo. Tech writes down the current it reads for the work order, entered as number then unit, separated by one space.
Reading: 16 A
